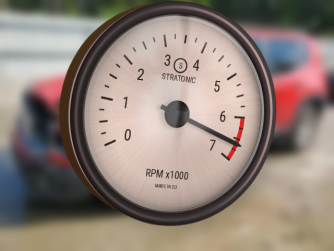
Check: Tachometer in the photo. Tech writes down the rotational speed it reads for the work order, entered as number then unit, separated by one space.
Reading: 6625 rpm
